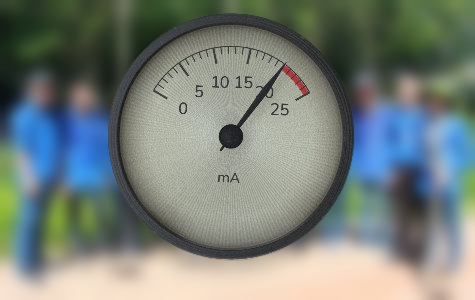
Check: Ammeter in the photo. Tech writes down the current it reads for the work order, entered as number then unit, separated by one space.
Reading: 20 mA
